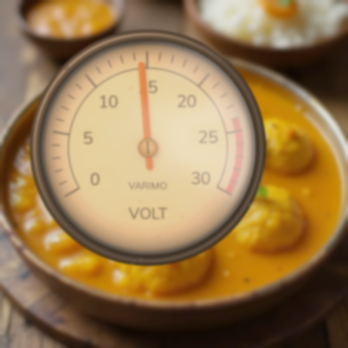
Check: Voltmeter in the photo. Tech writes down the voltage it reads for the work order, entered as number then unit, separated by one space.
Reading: 14.5 V
